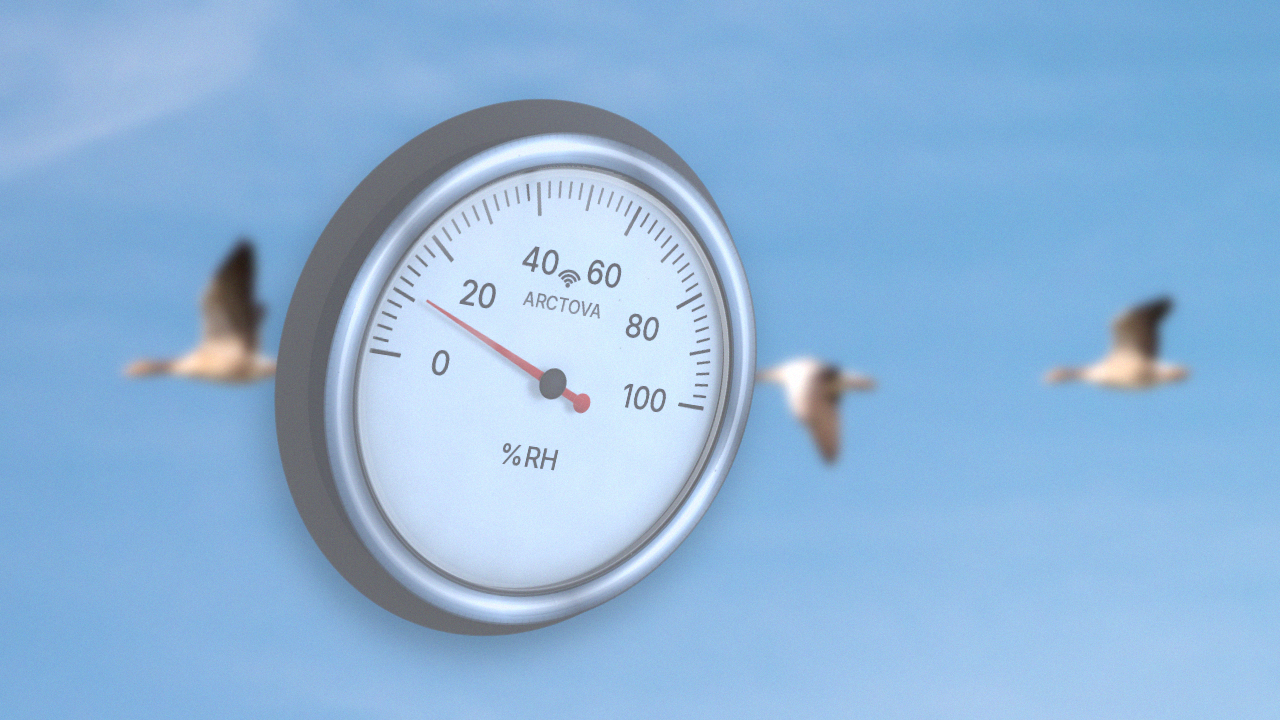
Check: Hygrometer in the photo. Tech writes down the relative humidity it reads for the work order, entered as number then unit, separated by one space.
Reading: 11 %
